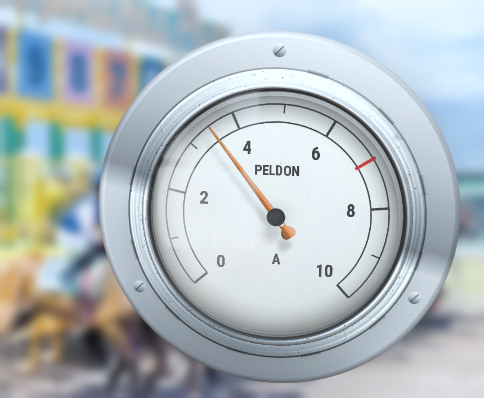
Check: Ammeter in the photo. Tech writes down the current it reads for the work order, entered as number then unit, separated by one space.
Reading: 3.5 A
